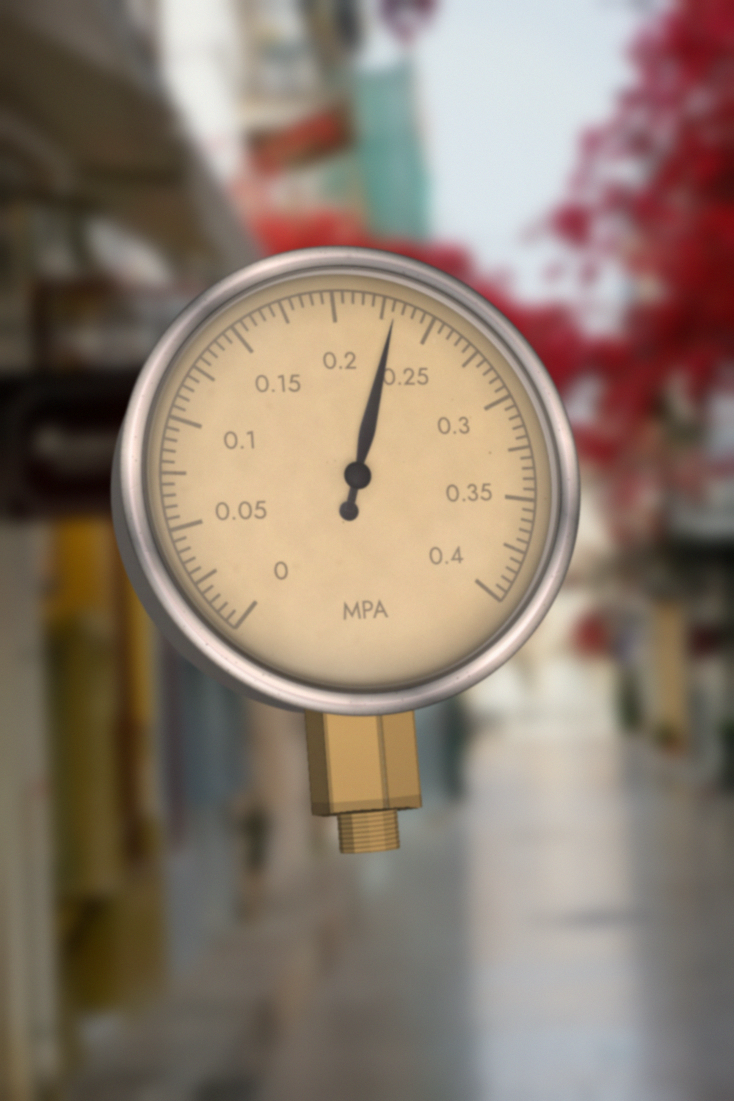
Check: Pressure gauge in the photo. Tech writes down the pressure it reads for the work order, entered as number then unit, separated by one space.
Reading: 0.23 MPa
